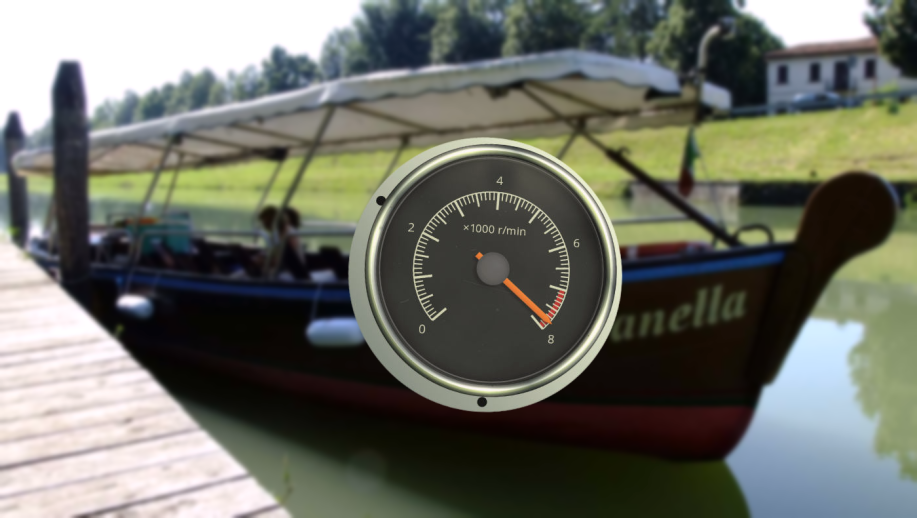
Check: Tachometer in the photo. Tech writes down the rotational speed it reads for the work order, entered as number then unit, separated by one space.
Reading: 7800 rpm
